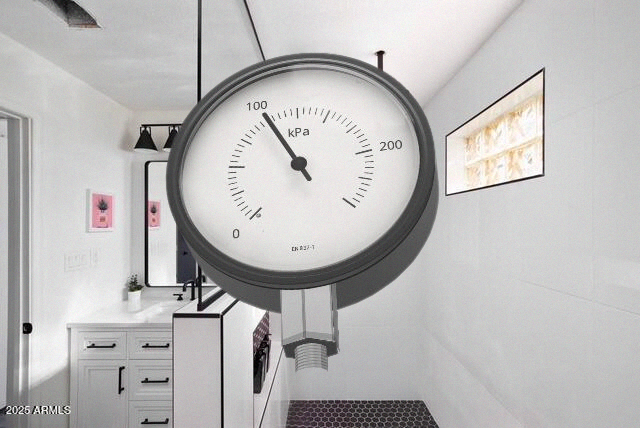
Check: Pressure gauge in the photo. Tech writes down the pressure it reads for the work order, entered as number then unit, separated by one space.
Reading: 100 kPa
